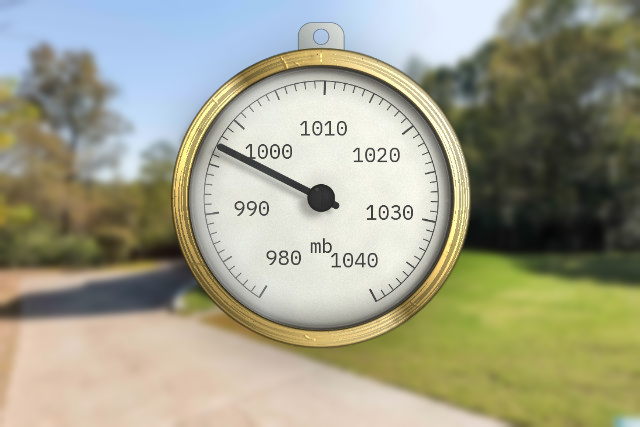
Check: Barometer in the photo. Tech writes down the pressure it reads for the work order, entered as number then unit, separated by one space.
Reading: 997 mbar
